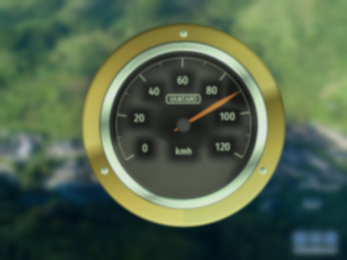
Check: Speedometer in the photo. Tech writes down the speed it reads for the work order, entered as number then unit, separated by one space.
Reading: 90 km/h
